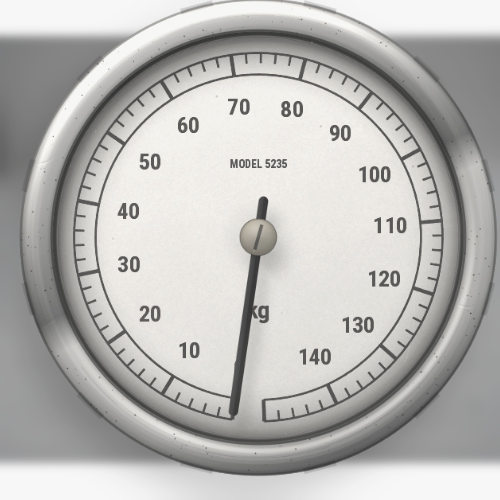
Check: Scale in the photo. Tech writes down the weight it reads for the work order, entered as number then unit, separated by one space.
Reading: 0 kg
